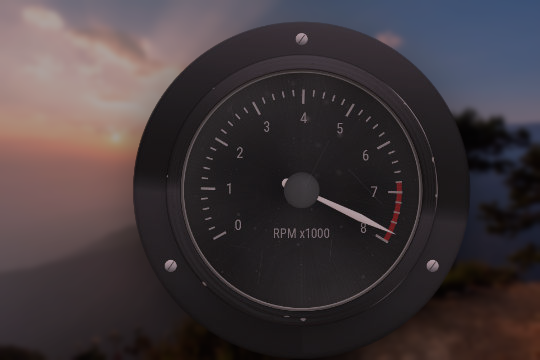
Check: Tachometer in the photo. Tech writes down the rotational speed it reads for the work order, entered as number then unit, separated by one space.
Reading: 7800 rpm
